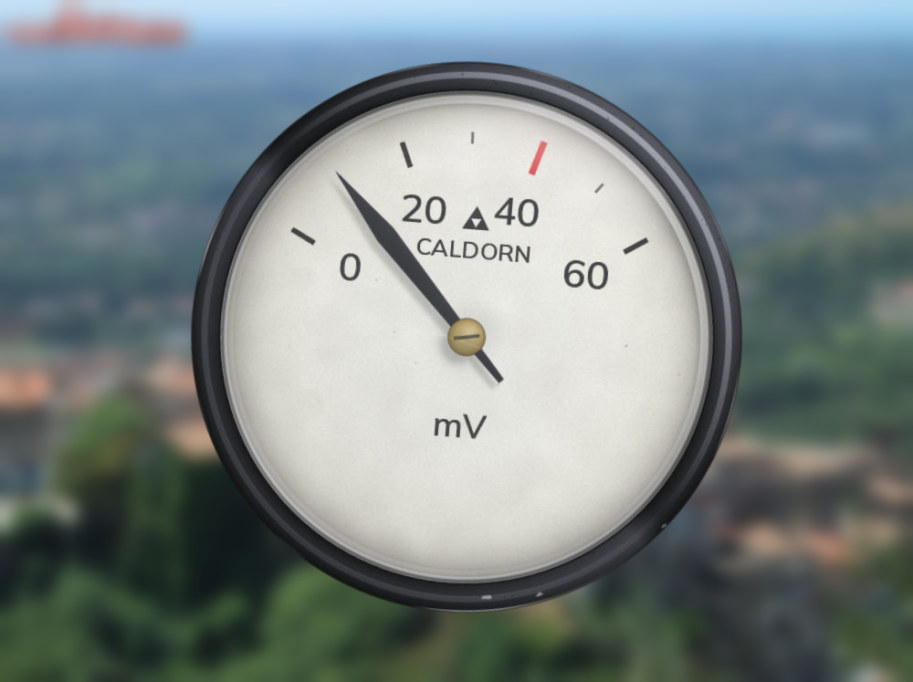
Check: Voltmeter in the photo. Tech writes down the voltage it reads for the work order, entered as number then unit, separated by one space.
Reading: 10 mV
